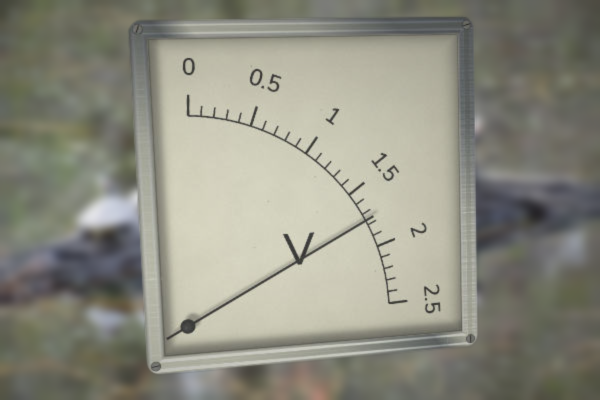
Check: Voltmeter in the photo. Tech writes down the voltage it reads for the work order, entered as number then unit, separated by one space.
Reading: 1.75 V
